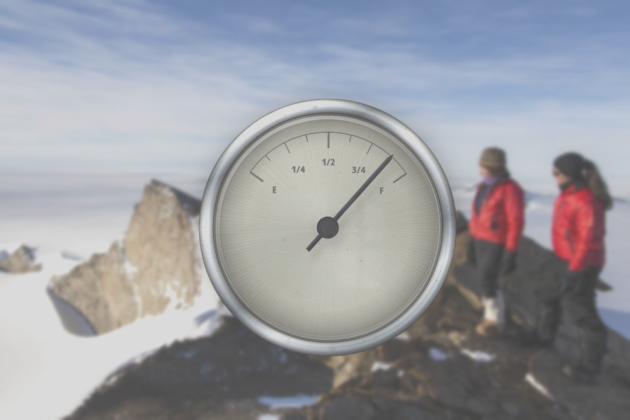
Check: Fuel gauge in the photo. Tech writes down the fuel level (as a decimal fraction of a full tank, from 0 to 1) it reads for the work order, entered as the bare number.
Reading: 0.875
